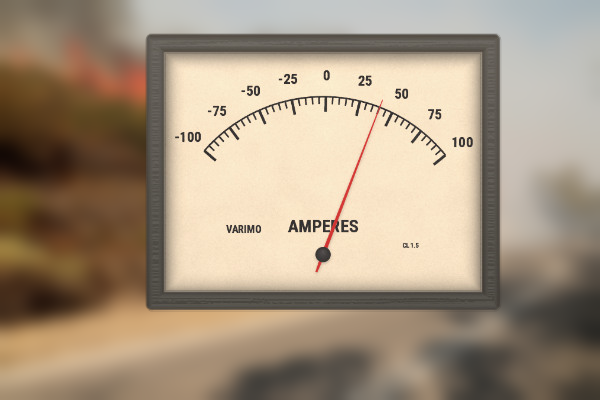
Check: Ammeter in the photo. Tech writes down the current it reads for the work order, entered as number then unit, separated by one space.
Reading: 40 A
